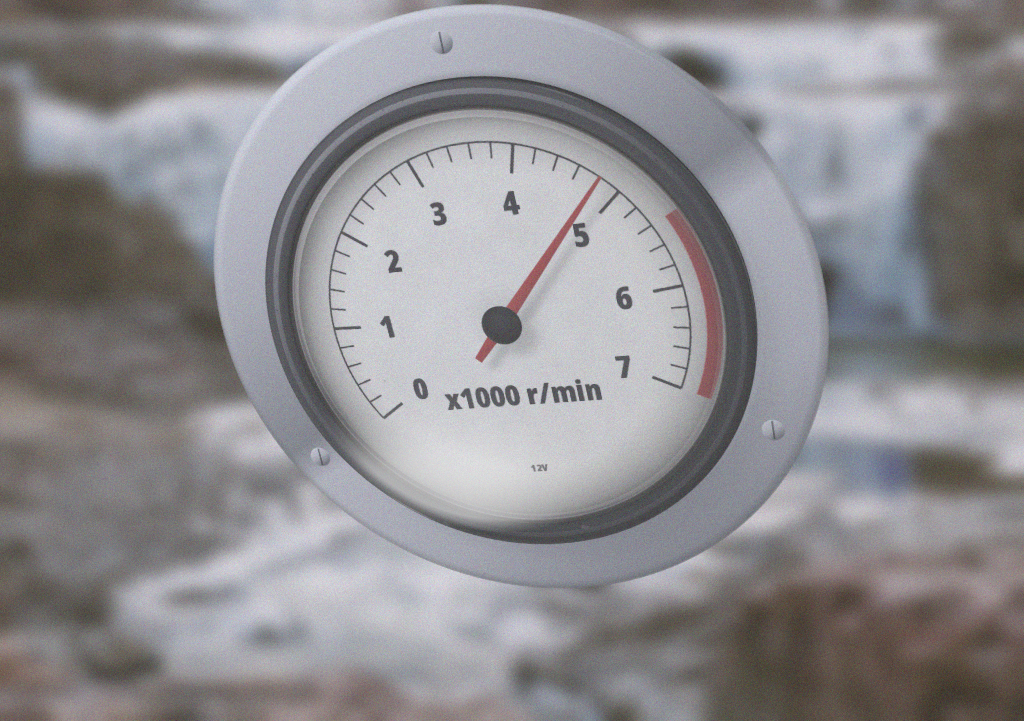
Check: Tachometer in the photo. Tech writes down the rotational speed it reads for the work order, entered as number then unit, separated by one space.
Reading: 4800 rpm
